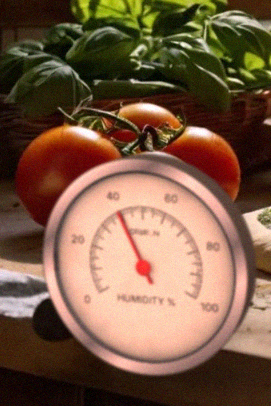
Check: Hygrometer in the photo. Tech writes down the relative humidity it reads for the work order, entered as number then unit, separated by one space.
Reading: 40 %
